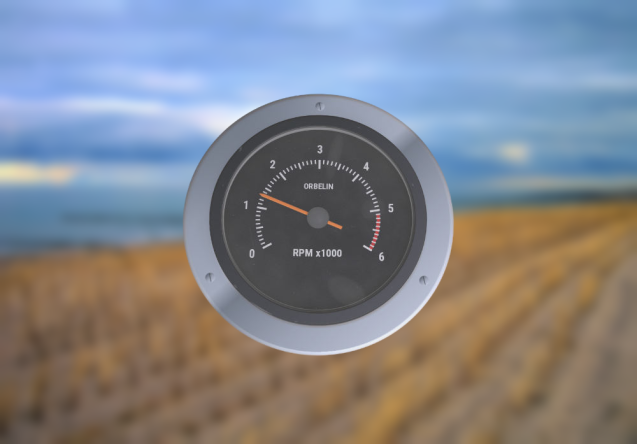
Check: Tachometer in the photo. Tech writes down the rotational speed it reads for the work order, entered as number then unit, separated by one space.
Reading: 1300 rpm
